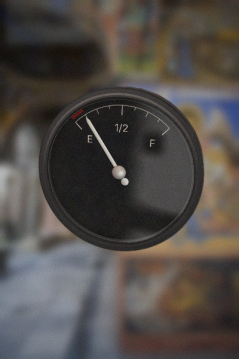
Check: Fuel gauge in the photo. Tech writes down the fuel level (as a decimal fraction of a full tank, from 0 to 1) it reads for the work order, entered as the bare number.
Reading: 0.125
